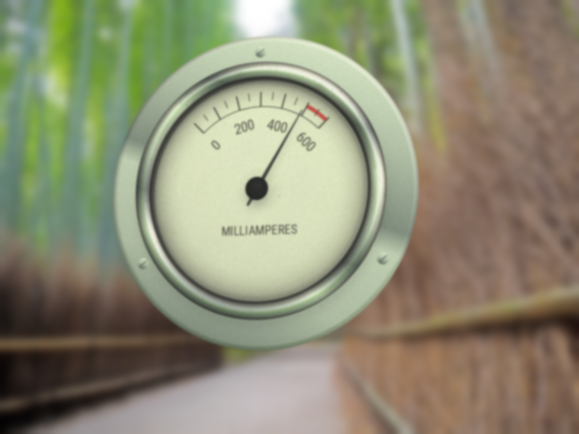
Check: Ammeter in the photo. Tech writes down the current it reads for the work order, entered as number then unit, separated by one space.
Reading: 500 mA
